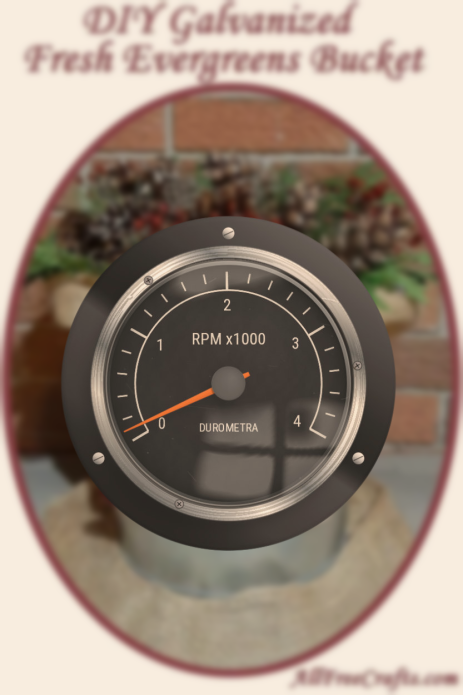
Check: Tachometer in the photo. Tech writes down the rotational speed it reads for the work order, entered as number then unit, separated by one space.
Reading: 100 rpm
